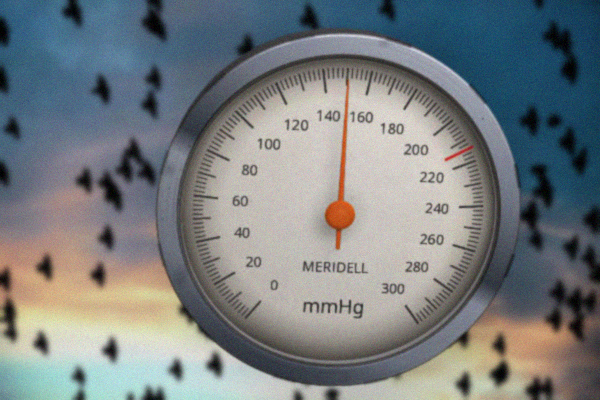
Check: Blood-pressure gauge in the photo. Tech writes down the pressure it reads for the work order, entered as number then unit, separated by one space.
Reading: 150 mmHg
